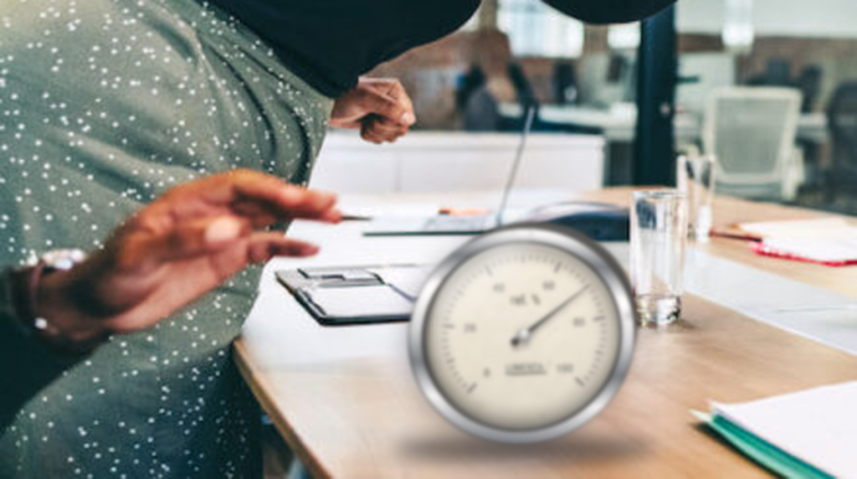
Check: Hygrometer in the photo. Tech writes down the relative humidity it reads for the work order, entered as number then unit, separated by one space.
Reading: 70 %
